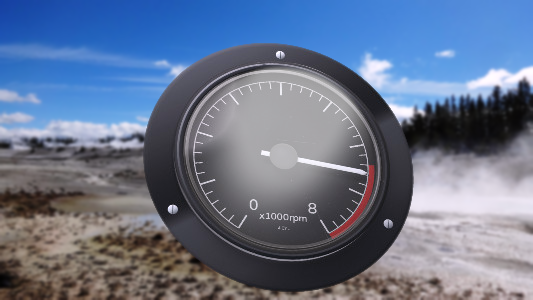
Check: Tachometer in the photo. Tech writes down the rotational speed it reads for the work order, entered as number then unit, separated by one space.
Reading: 6600 rpm
